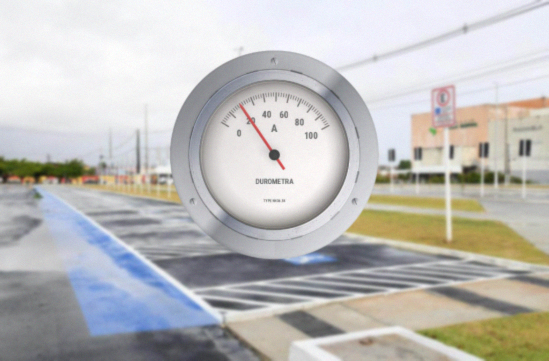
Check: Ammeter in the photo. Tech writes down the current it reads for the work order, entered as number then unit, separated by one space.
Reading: 20 A
